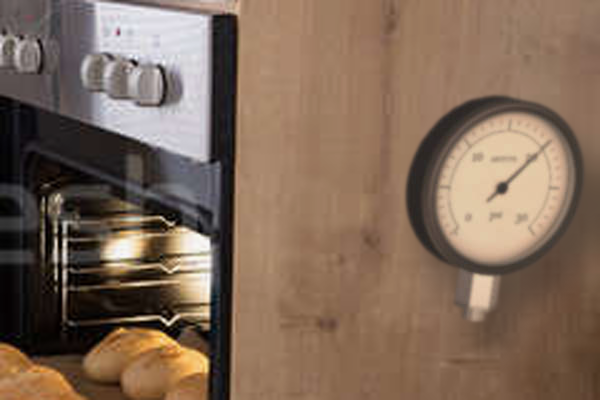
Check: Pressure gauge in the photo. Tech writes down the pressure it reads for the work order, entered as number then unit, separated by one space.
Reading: 20 psi
